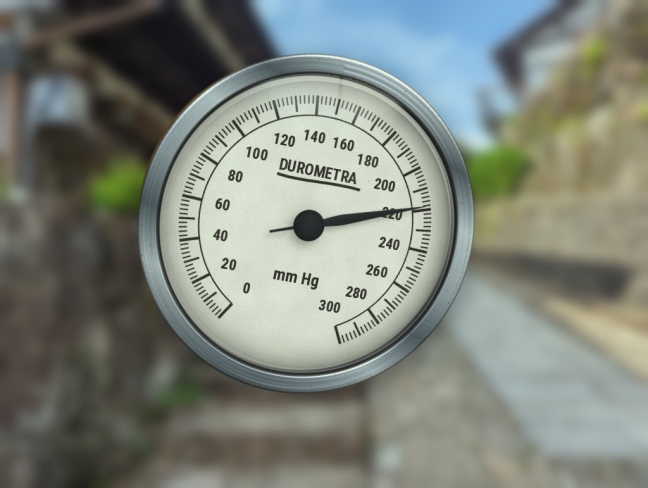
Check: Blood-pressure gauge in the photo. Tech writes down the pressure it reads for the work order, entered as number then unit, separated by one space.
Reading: 218 mmHg
